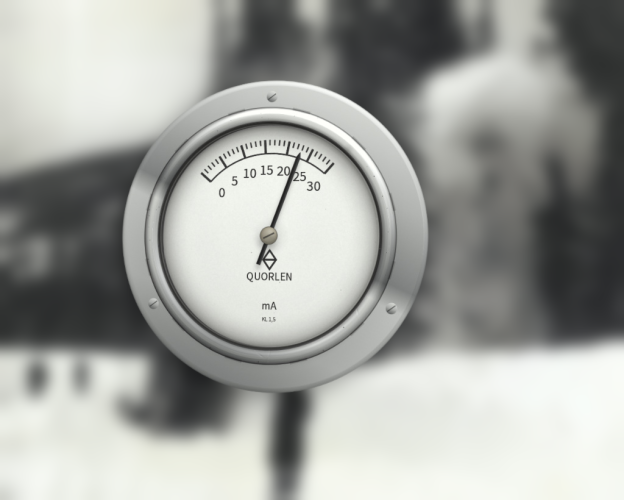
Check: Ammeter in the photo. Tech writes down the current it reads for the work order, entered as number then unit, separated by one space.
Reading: 23 mA
